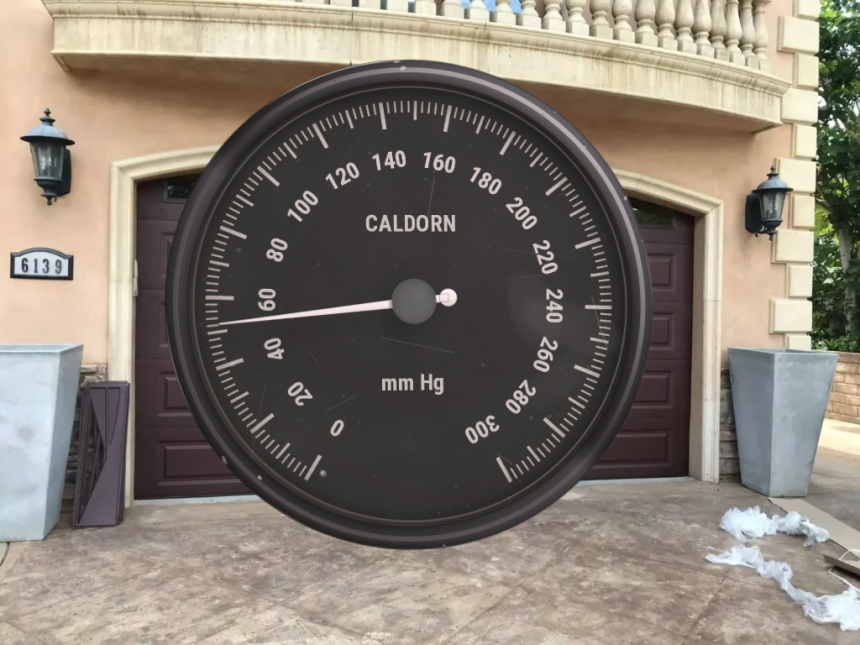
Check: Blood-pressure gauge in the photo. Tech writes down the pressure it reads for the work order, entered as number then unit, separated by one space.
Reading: 52 mmHg
